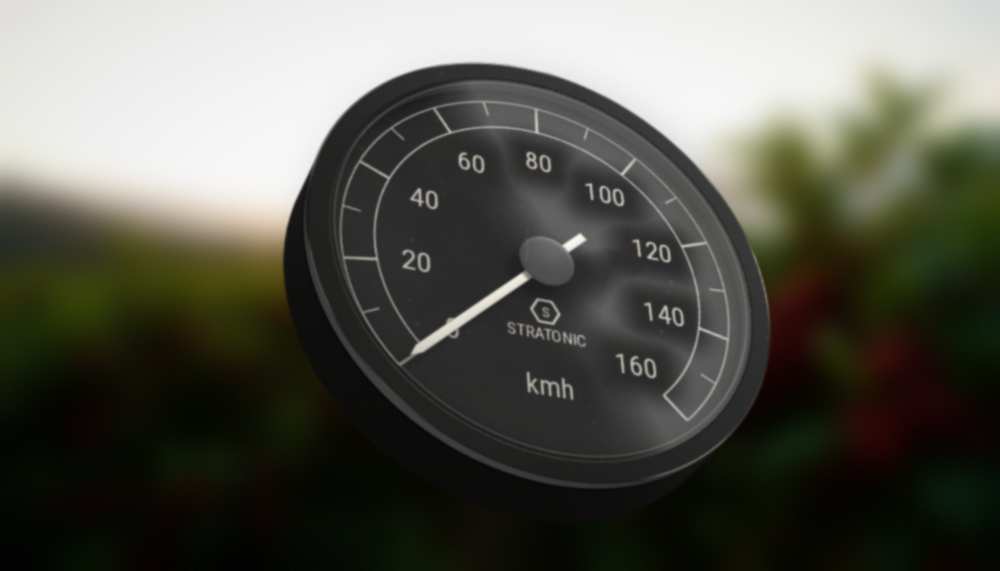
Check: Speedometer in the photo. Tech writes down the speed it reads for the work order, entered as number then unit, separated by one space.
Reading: 0 km/h
